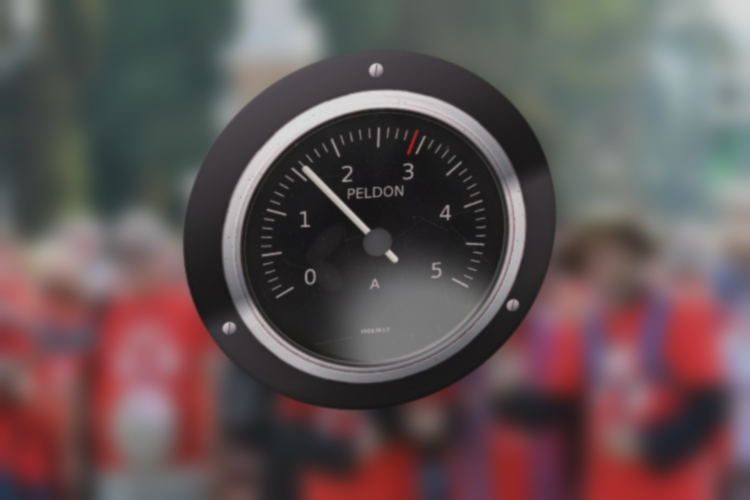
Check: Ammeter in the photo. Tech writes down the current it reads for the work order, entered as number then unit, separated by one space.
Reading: 1.6 A
